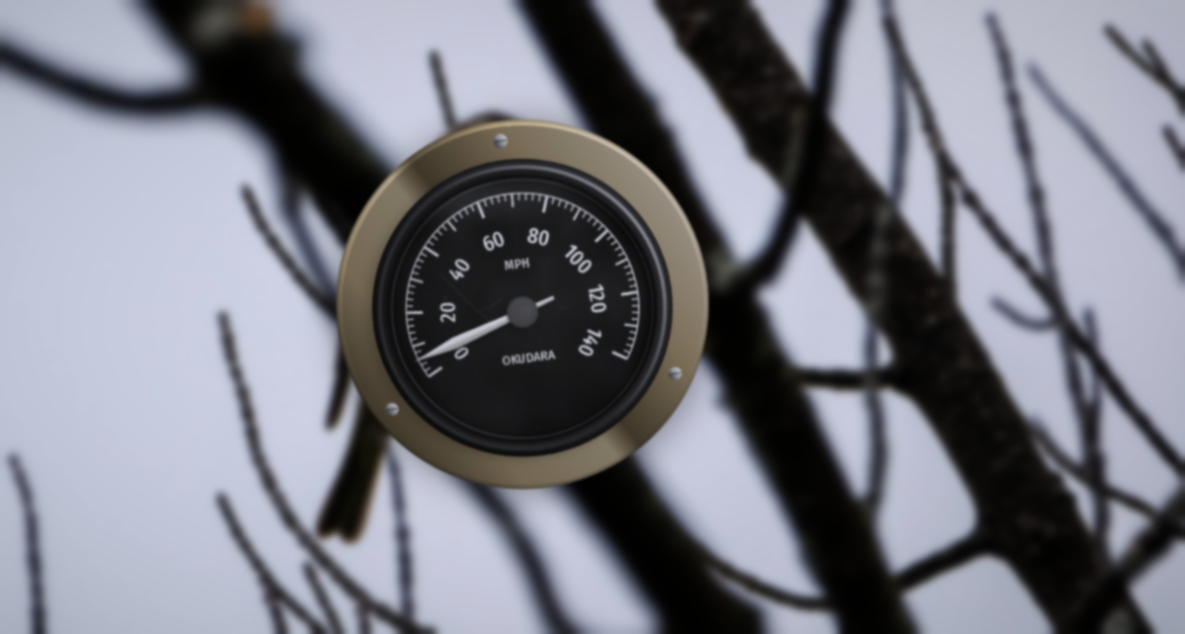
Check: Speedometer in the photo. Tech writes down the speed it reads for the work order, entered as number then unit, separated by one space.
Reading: 6 mph
